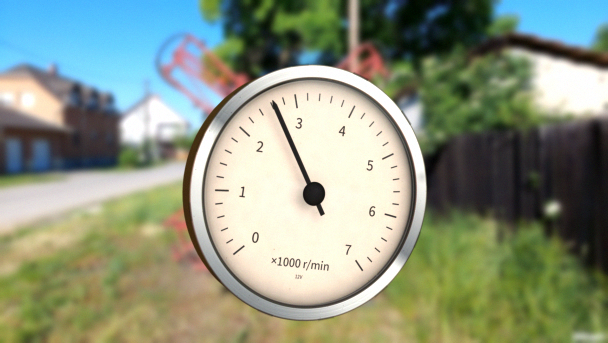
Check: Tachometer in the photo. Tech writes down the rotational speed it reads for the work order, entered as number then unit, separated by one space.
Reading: 2600 rpm
